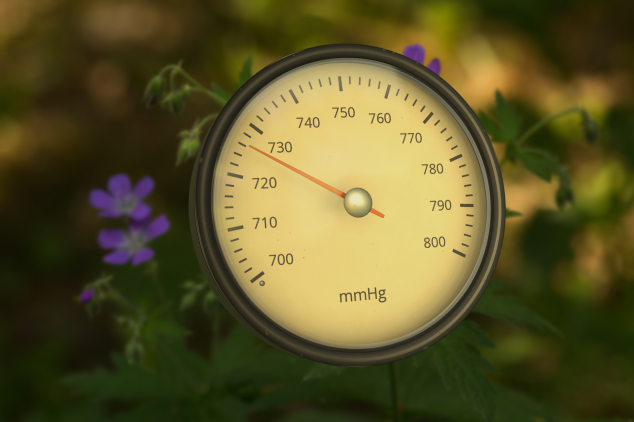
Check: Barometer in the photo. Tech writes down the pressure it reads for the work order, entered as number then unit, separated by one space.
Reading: 726 mmHg
